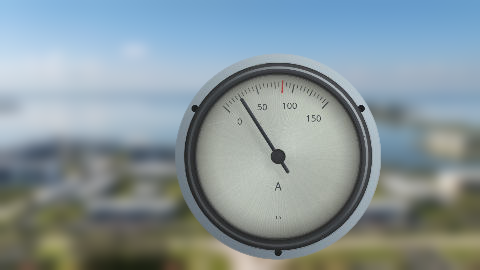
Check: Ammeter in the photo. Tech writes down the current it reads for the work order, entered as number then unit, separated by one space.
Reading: 25 A
